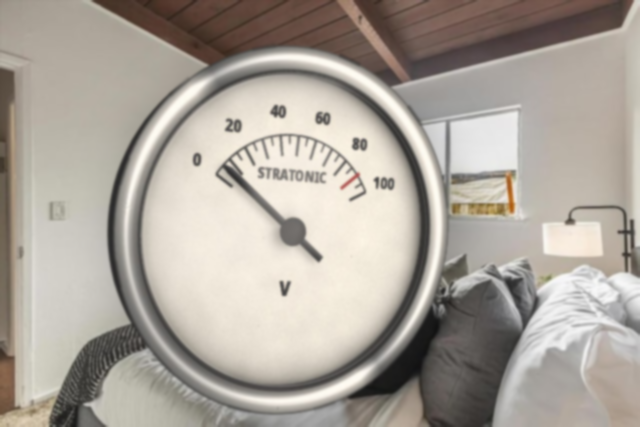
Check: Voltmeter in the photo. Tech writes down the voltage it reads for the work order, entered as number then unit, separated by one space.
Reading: 5 V
